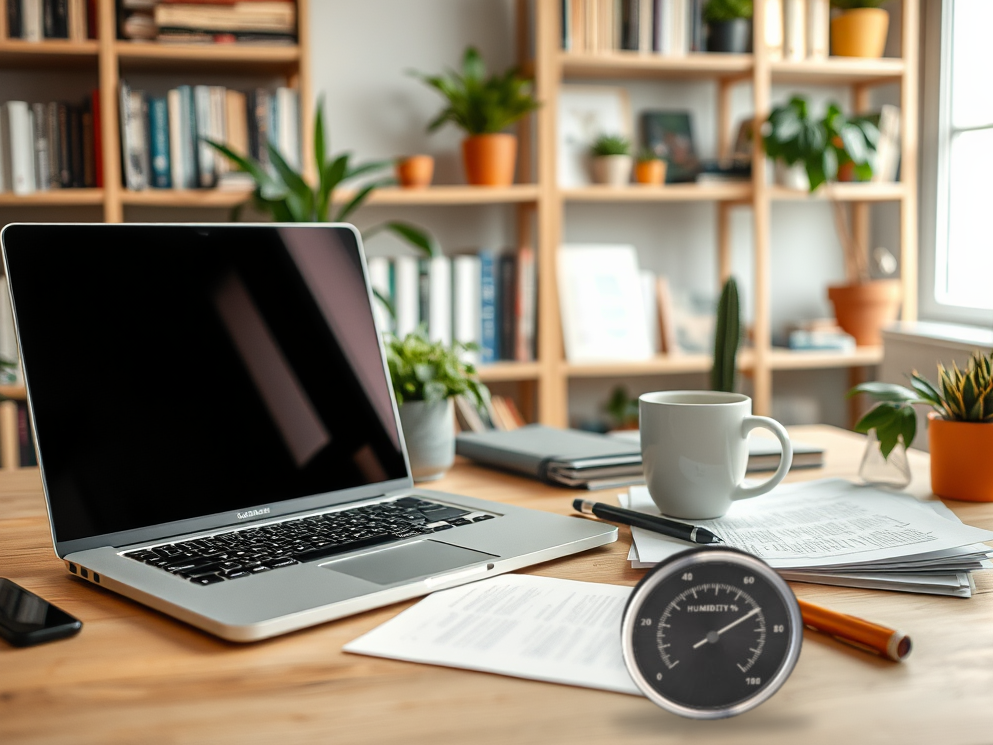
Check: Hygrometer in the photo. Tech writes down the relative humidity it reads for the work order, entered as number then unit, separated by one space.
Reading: 70 %
